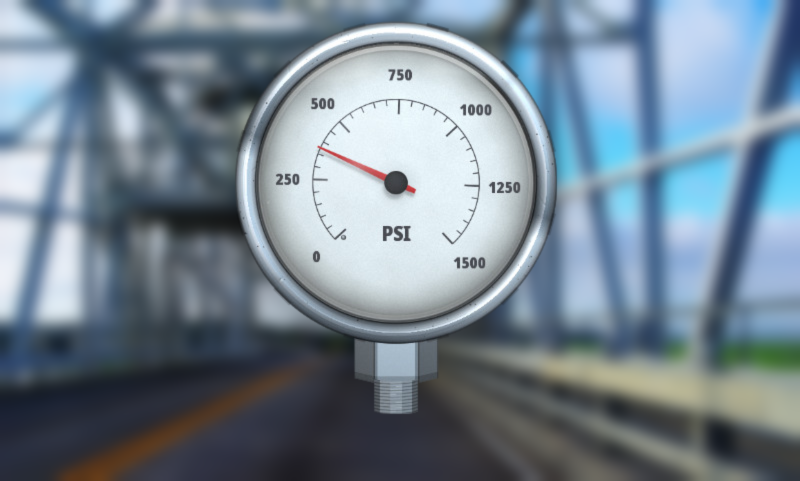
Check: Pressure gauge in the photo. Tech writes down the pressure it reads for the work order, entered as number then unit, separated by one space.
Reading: 375 psi
